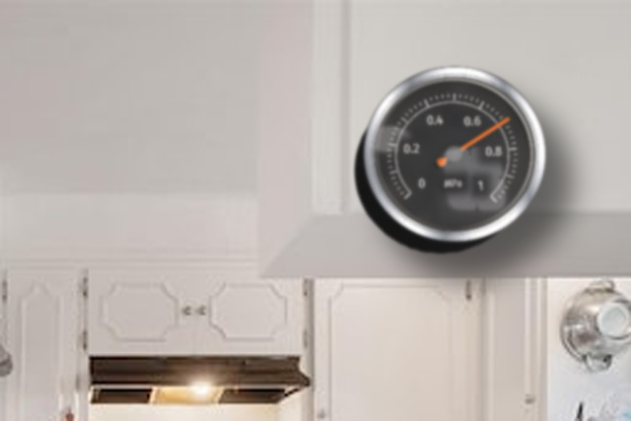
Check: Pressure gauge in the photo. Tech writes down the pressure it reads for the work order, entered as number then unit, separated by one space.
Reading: 0.7 MPa
